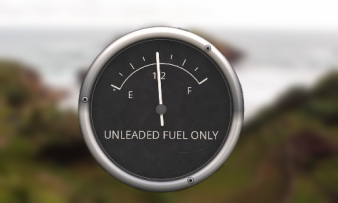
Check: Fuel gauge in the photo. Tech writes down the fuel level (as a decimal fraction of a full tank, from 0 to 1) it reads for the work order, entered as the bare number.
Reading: 0.5
